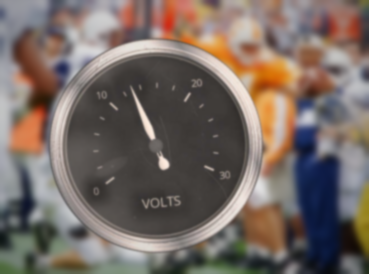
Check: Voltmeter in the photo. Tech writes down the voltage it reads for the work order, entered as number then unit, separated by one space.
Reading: 13 V
